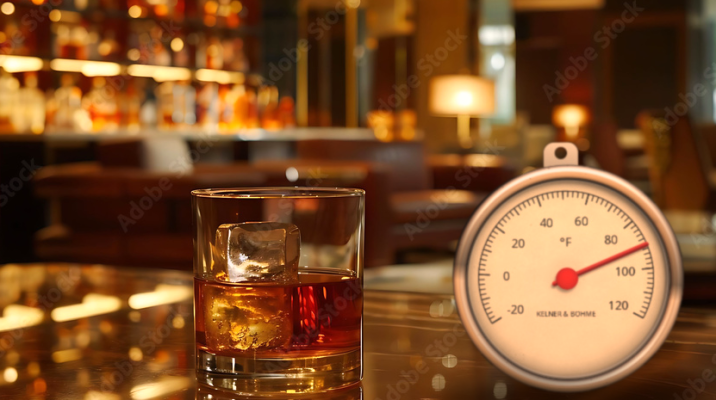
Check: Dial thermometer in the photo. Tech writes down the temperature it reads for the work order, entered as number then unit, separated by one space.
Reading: 90 °F
